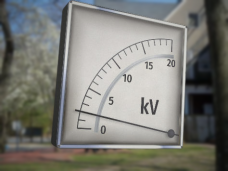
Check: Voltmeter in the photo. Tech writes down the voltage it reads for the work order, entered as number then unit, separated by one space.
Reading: 2 kV
